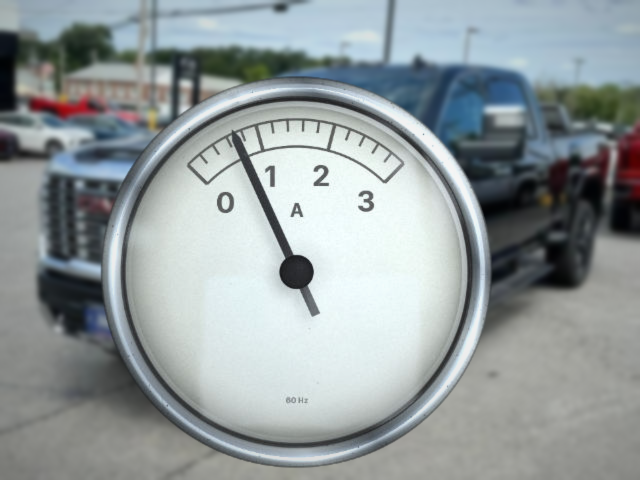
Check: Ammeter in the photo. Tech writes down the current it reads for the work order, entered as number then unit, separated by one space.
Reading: 0.7 A
